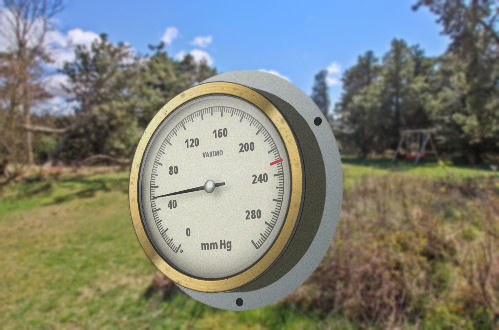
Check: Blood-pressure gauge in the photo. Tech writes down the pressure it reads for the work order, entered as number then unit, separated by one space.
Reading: 50 mmHg
